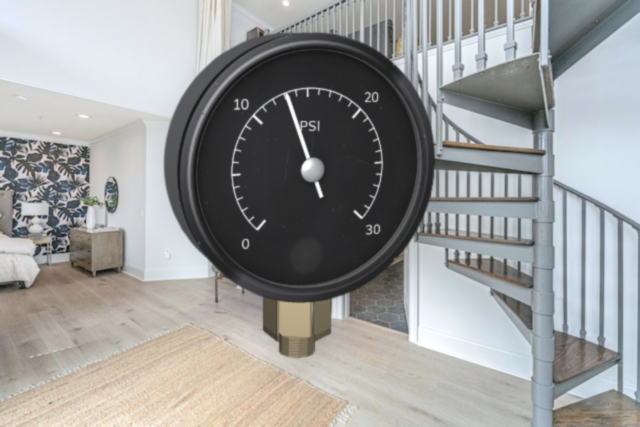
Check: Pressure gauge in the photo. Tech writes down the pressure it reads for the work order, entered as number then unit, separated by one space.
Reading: 13 psi
